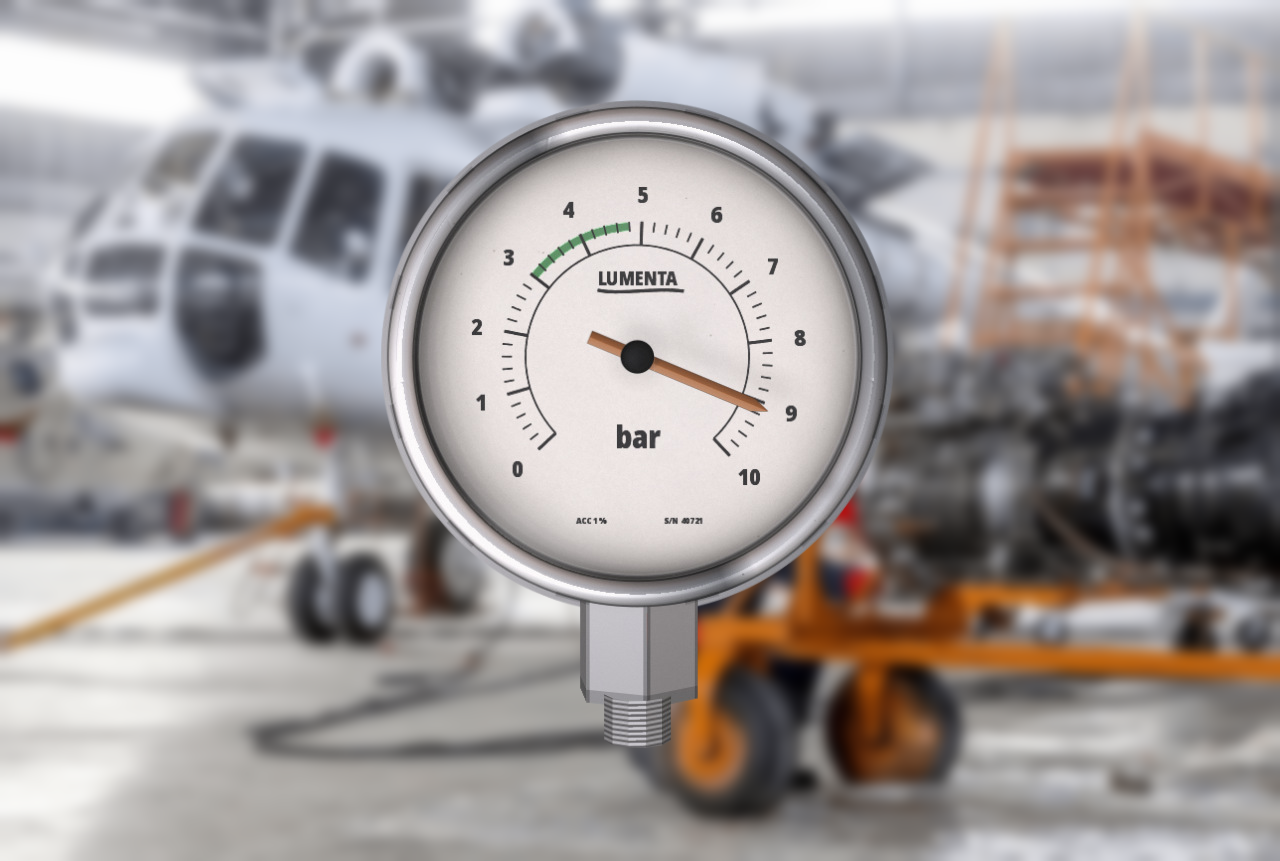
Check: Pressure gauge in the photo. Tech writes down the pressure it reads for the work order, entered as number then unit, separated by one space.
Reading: 9.1 bar
